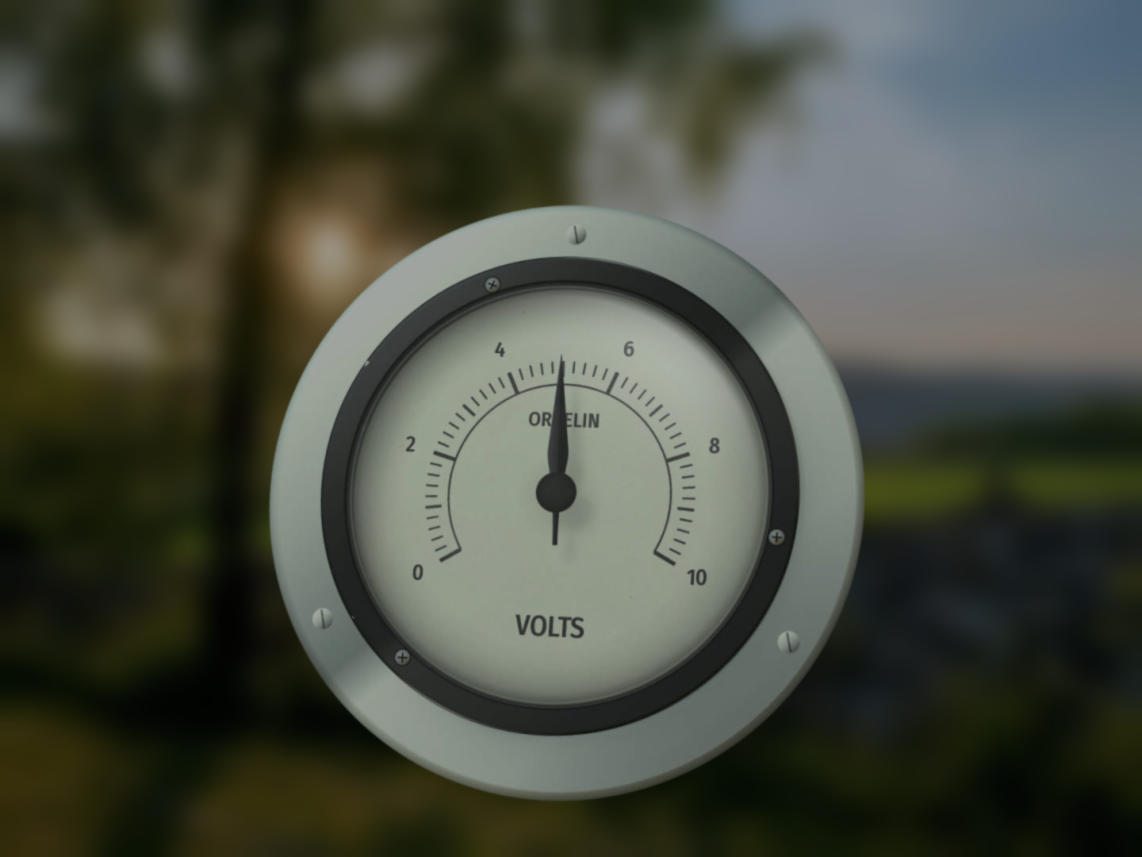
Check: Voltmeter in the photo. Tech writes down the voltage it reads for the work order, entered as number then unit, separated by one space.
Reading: 5 V
